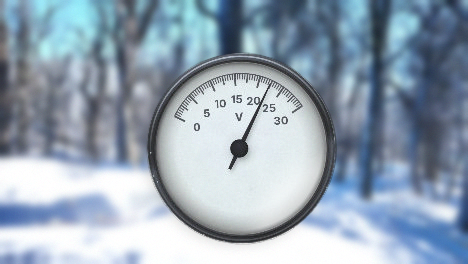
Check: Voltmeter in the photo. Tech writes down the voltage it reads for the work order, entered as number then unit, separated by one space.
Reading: 22.5 V
